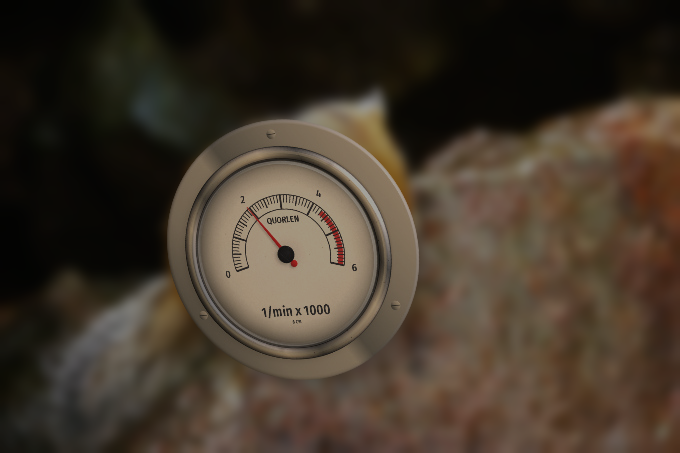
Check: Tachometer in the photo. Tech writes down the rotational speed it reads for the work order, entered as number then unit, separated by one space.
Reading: 2000 rpm
